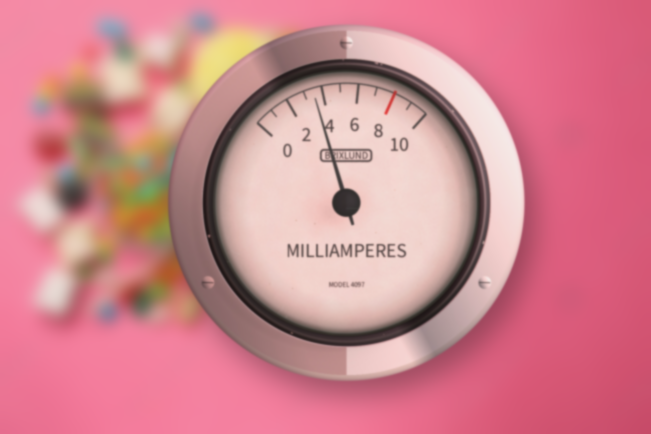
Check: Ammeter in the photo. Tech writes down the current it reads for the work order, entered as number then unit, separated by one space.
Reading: 3.5 mA
